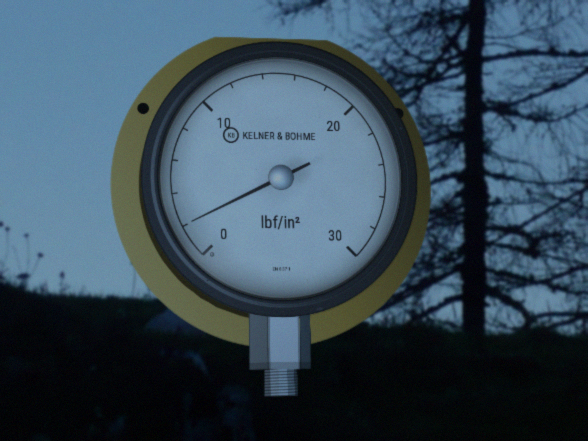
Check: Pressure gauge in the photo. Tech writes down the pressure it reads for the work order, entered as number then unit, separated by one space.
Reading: 2 psi
